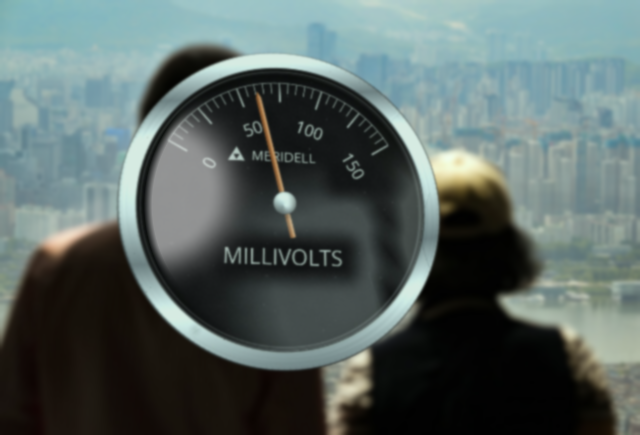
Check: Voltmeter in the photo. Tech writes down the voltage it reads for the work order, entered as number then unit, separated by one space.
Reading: 60 mV
